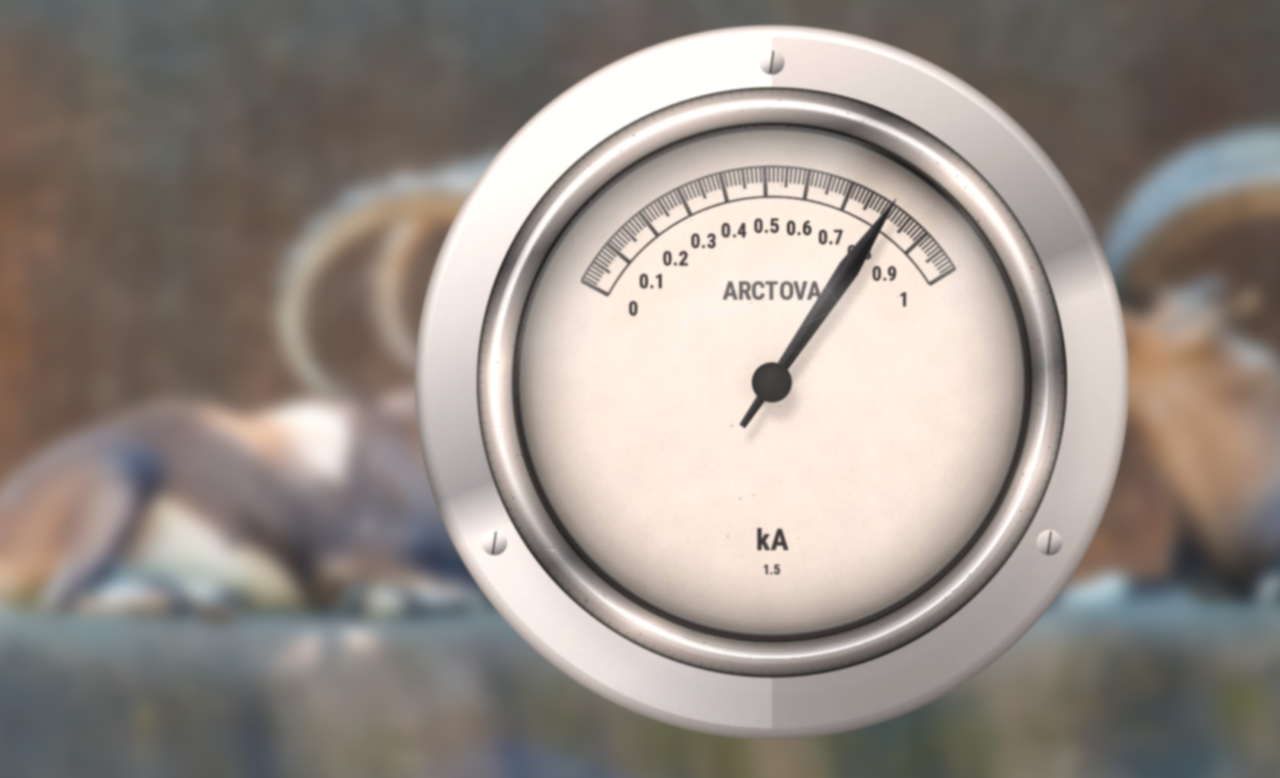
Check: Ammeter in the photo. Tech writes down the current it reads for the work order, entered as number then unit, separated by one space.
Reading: 0.8 kA
